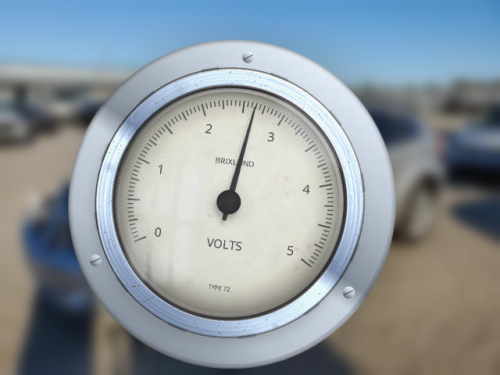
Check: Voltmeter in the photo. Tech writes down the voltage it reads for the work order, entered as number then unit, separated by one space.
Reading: 2.65 V
